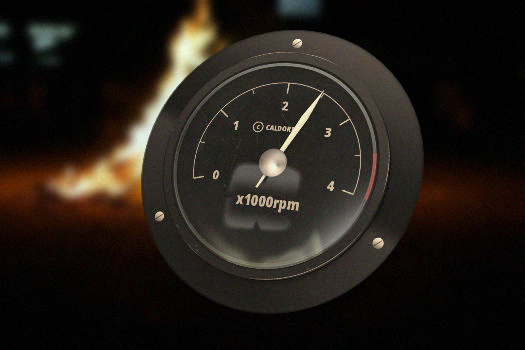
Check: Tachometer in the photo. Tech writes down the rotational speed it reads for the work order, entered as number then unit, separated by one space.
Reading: 2500 rpm
